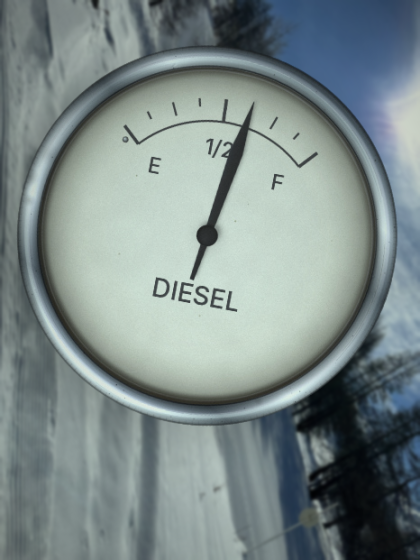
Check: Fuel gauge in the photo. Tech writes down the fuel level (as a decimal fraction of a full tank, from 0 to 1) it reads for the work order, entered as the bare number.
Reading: 0.625
